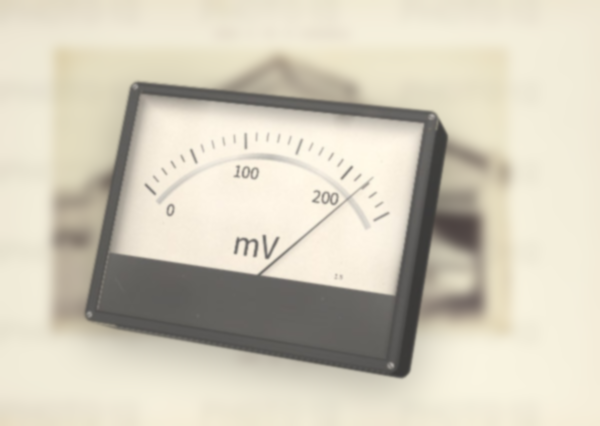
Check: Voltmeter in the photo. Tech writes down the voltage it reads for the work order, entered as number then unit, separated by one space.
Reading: 220 mV
